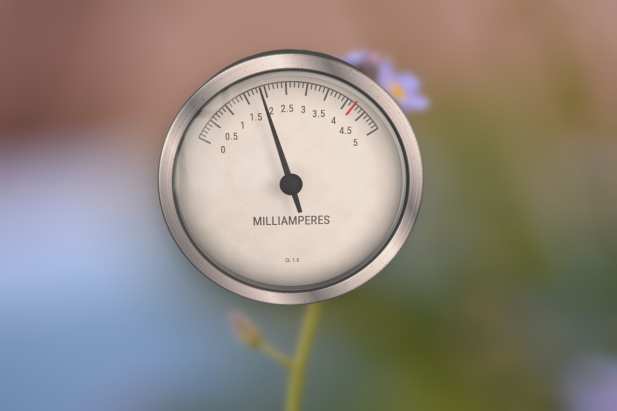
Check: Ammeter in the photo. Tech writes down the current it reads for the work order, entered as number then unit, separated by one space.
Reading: 1.9 mA
